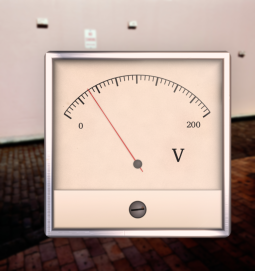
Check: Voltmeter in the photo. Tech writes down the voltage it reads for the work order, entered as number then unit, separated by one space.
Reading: 40 V
